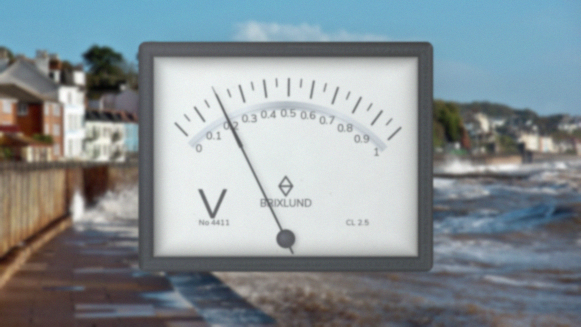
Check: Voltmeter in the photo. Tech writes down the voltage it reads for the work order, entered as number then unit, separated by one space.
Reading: 0.2 V
